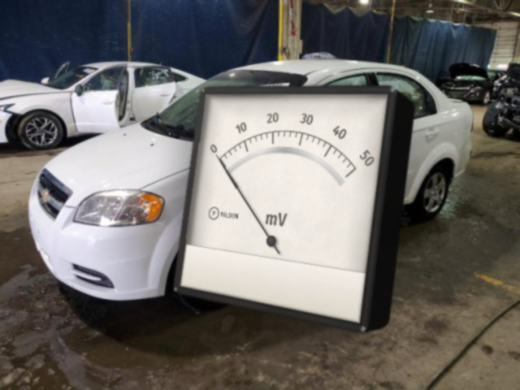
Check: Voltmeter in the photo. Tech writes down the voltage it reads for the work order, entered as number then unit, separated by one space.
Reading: 0 mV
